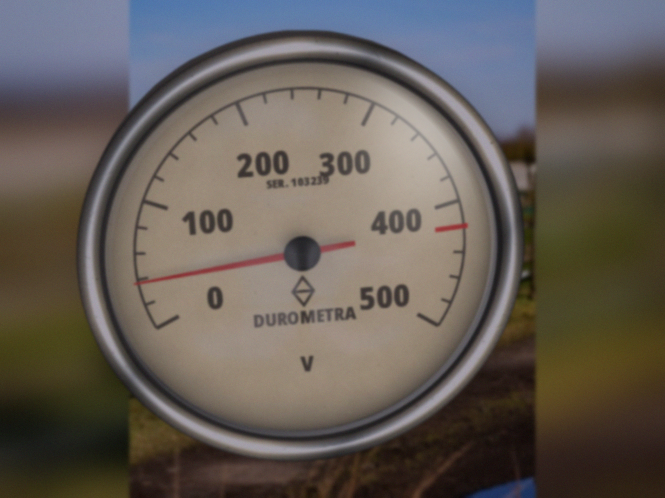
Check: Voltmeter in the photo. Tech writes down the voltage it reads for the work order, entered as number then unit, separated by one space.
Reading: 40 V
